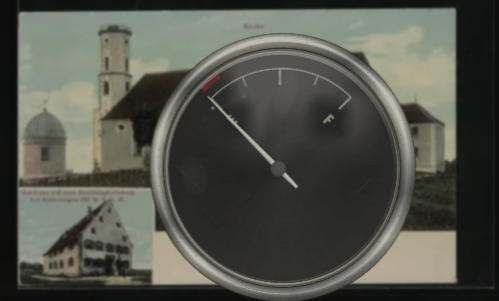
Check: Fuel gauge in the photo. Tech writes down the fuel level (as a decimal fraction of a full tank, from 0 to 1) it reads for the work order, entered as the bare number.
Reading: 0
